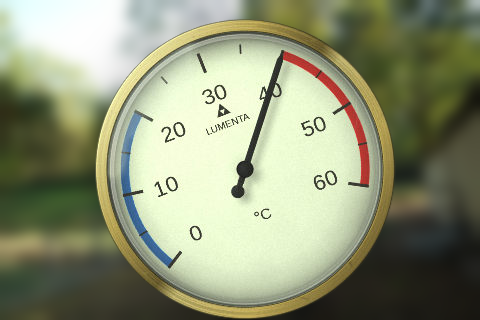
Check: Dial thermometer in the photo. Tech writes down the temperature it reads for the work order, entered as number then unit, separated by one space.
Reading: 40 °C
